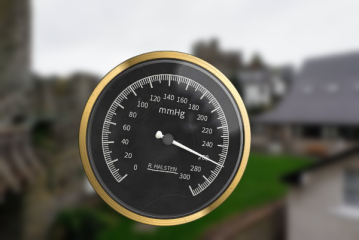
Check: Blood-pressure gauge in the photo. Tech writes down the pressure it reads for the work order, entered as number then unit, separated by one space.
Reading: 260 mmHg
